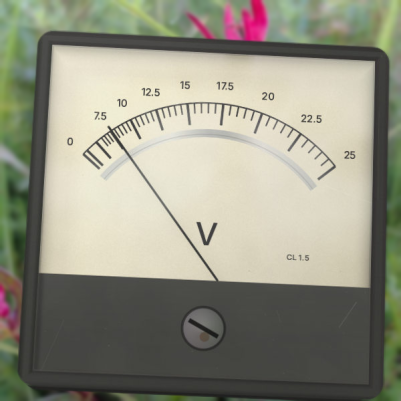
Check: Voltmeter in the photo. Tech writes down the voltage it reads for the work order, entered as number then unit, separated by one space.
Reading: 7.5 V
